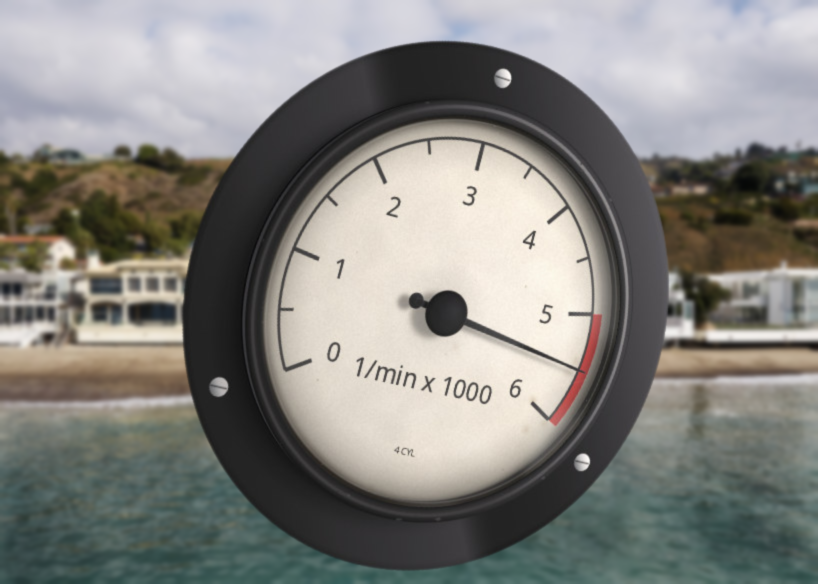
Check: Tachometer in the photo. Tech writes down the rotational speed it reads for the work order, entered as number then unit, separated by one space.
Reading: 5500 rpm
